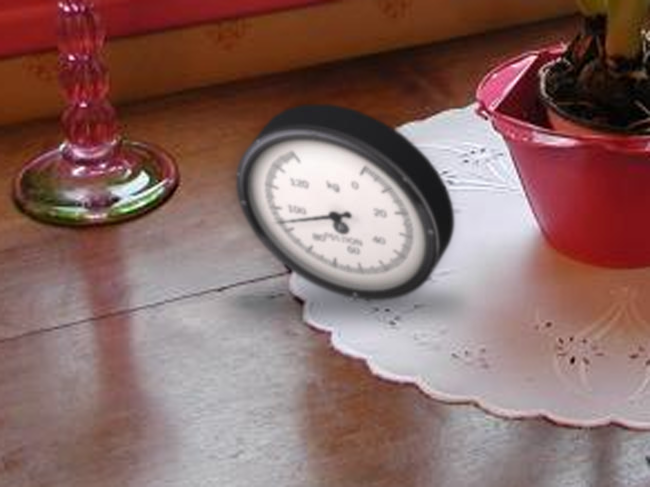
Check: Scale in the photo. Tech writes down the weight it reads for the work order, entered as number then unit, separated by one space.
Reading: 95 kg
